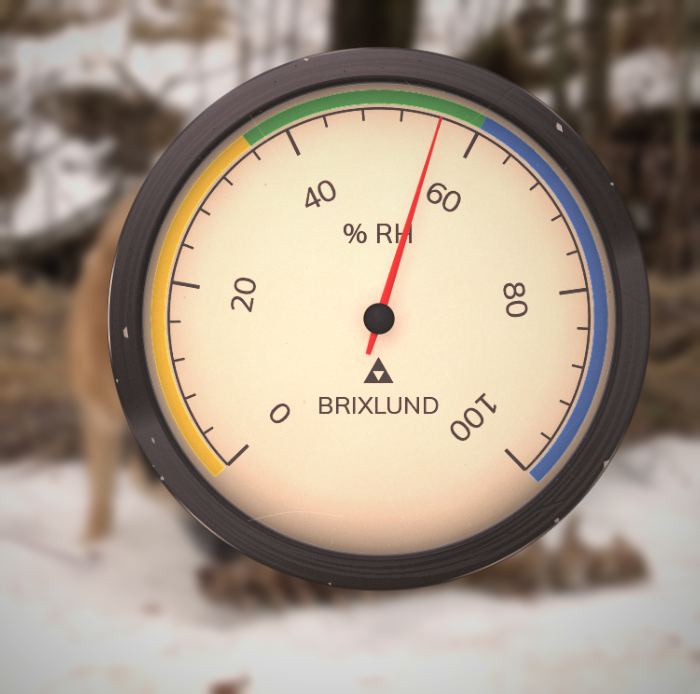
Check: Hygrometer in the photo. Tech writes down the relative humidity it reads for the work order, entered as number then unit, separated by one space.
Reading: 56 %
